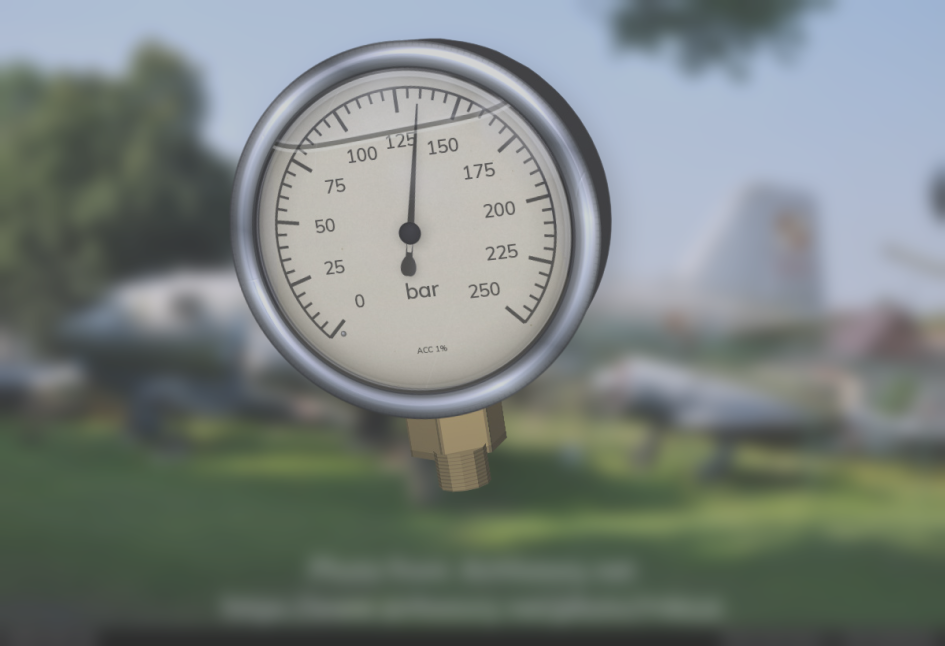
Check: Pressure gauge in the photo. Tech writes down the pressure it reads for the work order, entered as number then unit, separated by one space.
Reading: 135 bar
